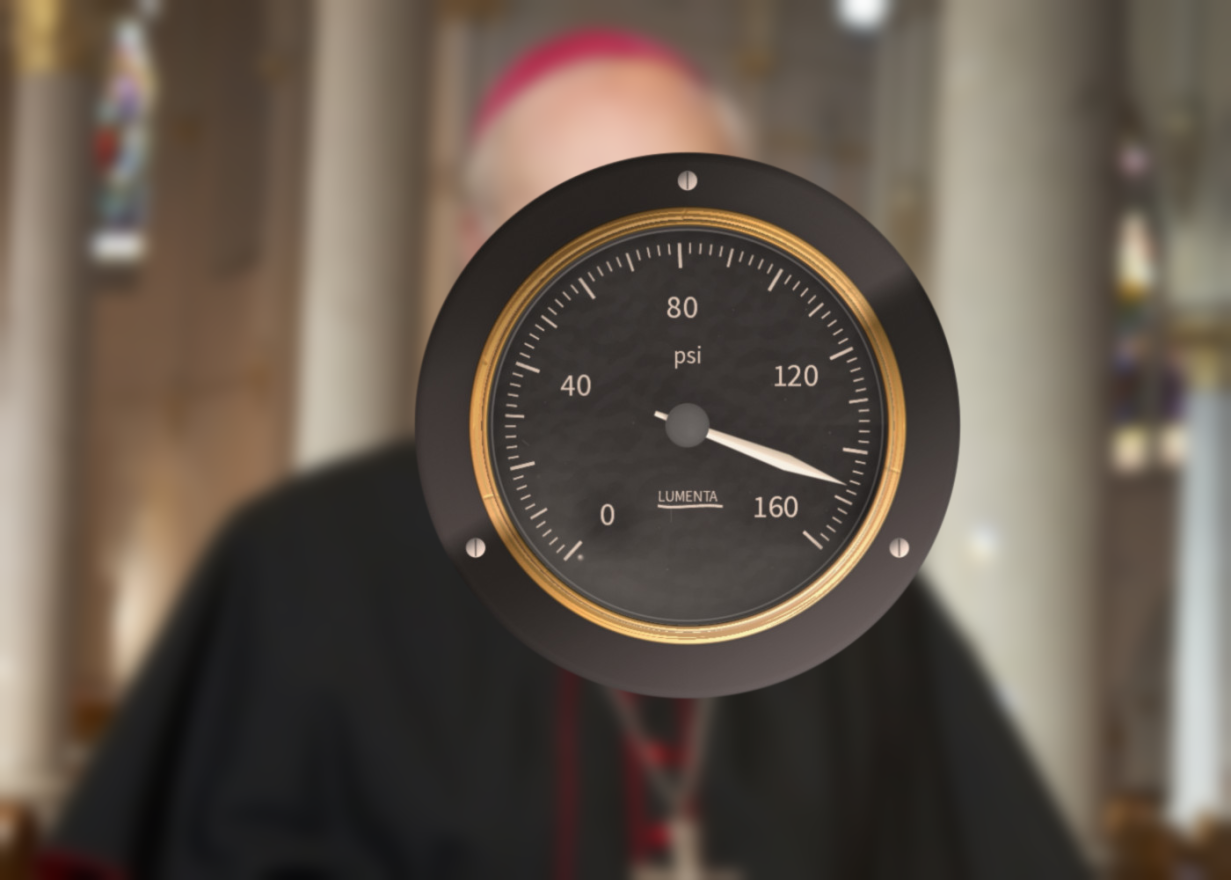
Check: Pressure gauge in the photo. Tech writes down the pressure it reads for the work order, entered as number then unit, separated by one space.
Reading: 147 psi
